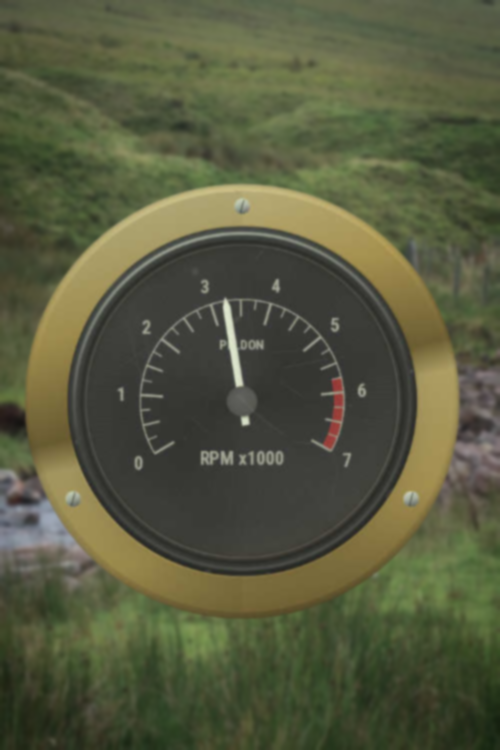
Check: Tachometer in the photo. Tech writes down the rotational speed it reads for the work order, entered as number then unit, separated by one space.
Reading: 3250 rpm
